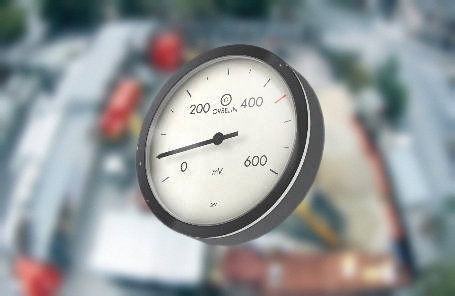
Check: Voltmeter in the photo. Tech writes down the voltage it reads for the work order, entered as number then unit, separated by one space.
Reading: 50 mV
